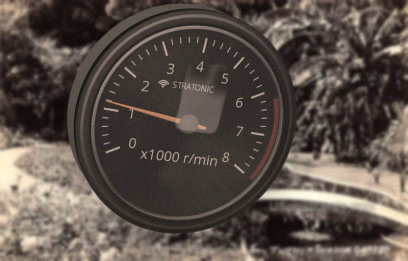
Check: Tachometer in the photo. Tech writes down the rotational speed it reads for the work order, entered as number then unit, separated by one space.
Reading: 1200 rpm
